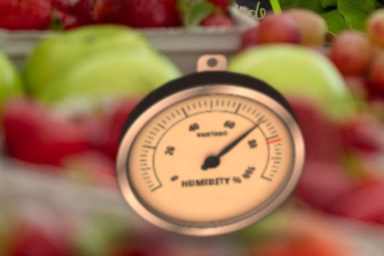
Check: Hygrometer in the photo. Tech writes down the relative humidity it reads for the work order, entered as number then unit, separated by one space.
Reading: 70 %
